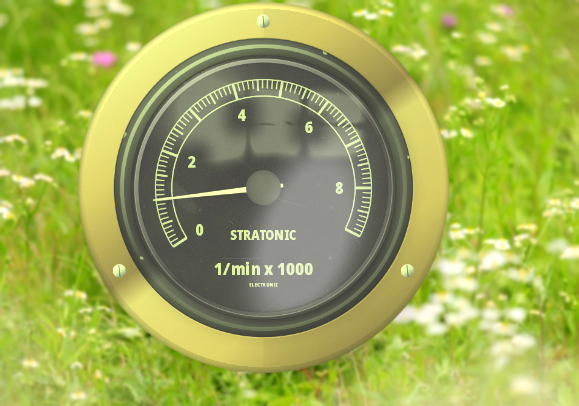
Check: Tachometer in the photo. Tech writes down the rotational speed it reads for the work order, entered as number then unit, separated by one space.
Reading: 1000 rpm
